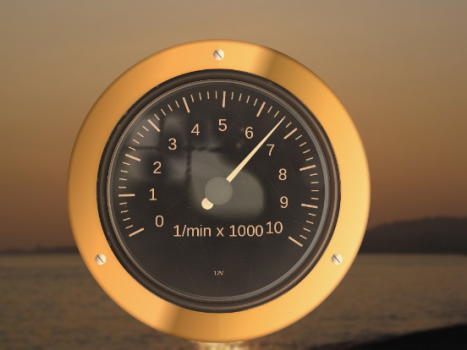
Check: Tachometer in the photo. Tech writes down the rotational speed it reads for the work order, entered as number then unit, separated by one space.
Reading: 6600 rpm
